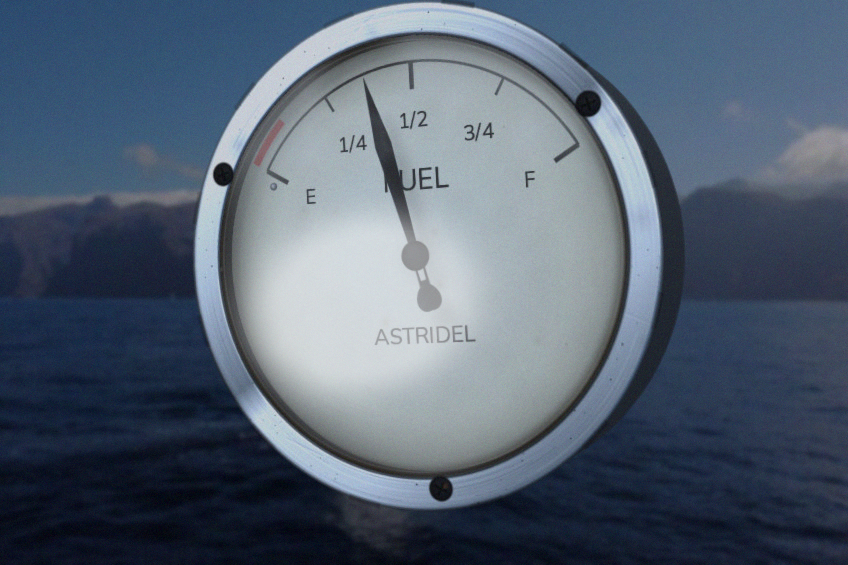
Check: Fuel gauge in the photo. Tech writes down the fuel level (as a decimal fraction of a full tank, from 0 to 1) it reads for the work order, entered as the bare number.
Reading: 0.375
